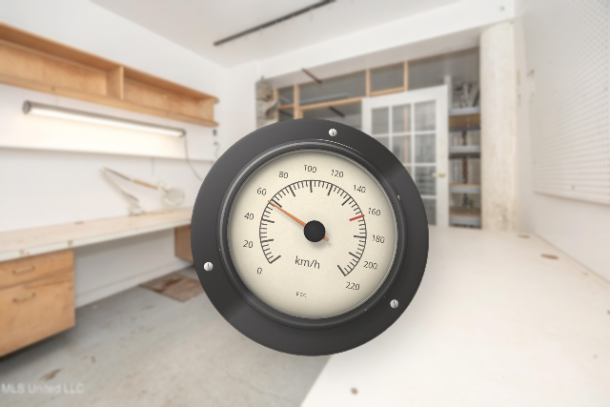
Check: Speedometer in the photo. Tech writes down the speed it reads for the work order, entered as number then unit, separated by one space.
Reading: 56 km/h
